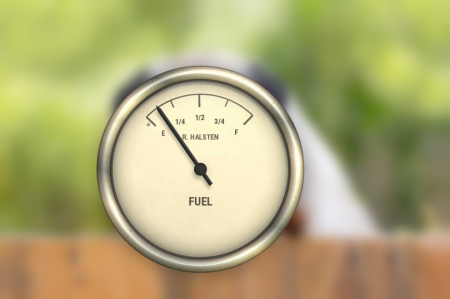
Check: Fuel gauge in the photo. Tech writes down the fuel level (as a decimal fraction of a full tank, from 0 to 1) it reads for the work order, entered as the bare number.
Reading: 0.125
